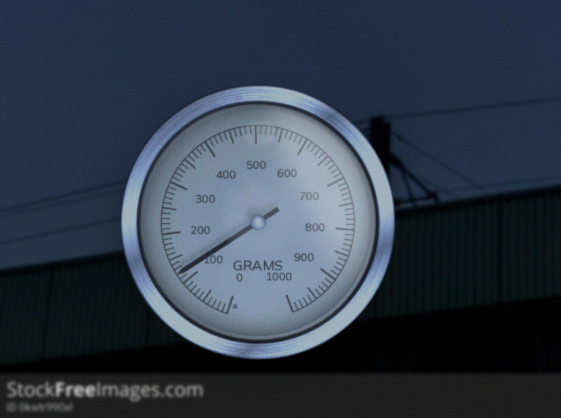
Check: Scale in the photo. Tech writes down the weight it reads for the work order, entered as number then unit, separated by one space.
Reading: 120 g
